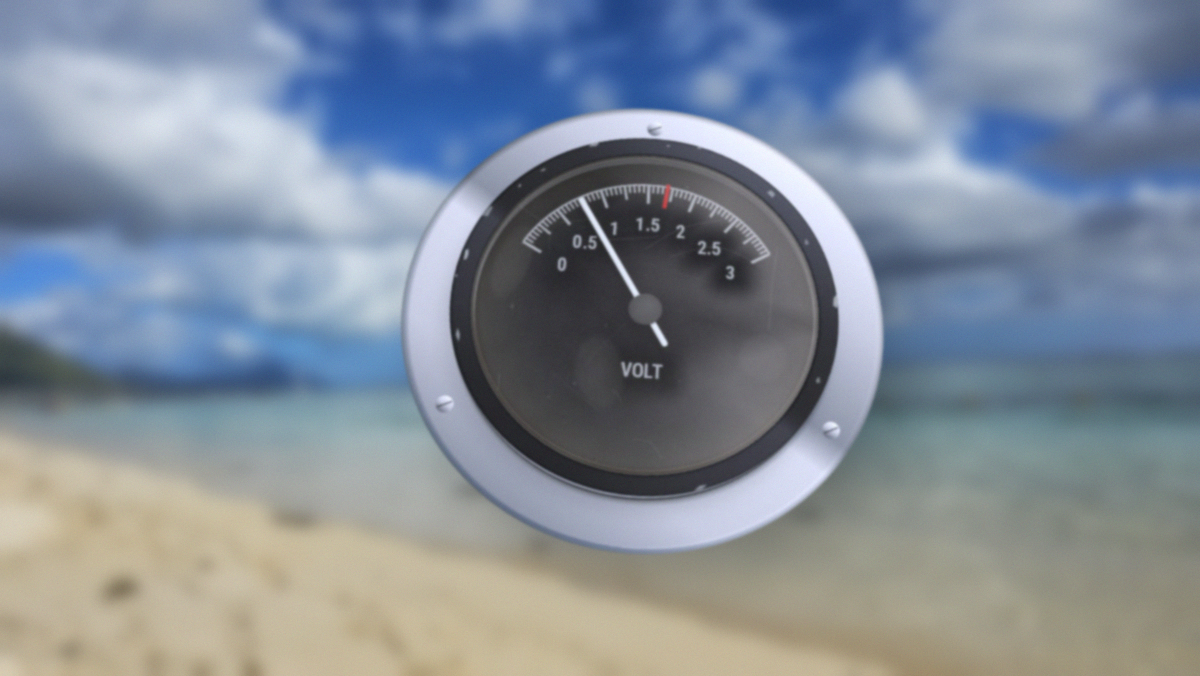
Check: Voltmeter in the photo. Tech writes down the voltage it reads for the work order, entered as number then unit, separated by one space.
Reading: 0.75 V
